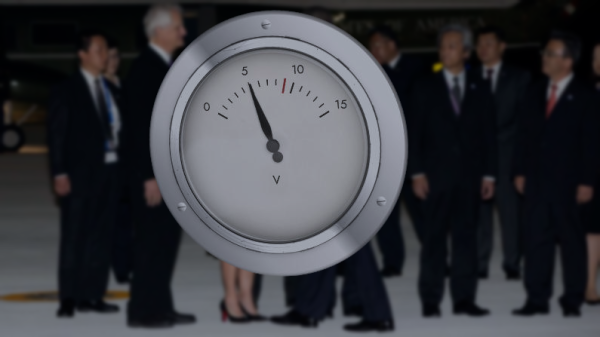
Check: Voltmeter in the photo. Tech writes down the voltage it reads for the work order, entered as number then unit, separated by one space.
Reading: 5 V
